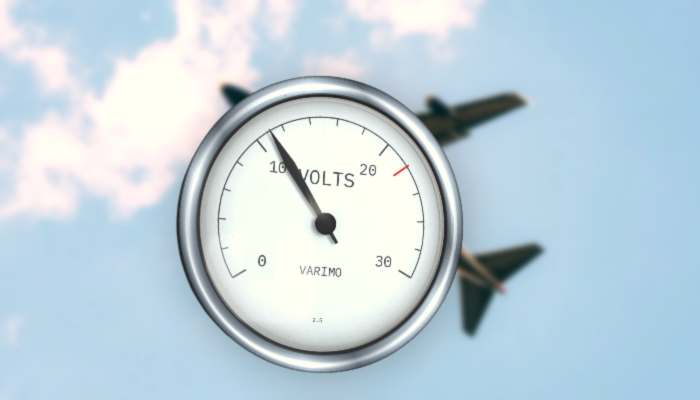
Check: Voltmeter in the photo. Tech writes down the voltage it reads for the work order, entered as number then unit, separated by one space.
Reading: 11 V
